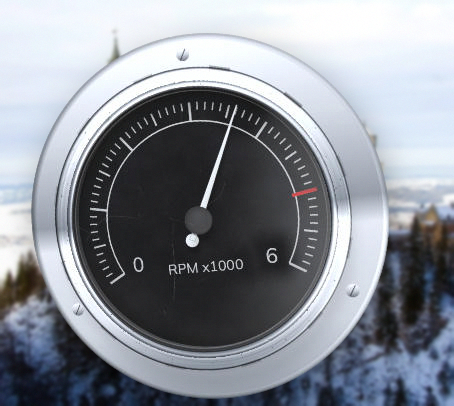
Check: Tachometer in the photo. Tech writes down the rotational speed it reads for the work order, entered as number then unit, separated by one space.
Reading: 3600 rpm
